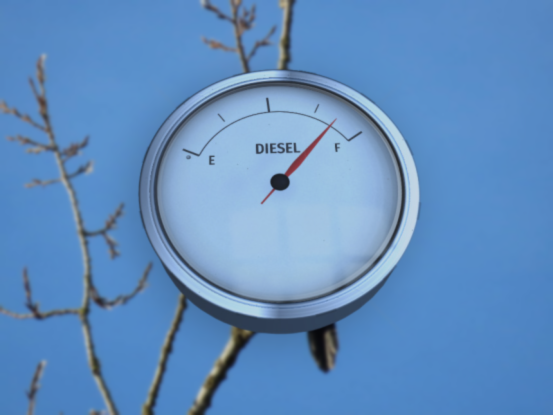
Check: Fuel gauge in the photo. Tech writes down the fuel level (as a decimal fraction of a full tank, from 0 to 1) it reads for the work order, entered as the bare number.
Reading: 0.875
